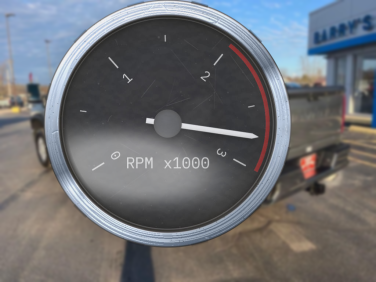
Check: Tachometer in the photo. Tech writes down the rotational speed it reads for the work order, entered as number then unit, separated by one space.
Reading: 2750 rpm
